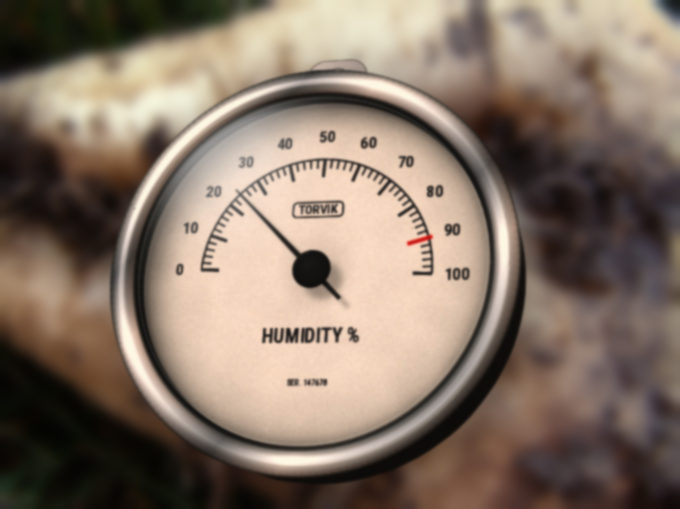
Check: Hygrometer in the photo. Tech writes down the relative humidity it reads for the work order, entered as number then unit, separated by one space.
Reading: 24 %
